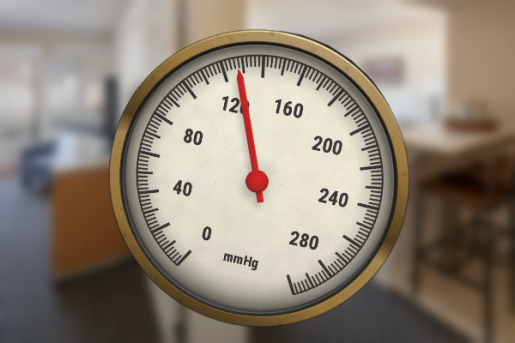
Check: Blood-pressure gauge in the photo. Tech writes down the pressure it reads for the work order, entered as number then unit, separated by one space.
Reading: 128 mmHg
